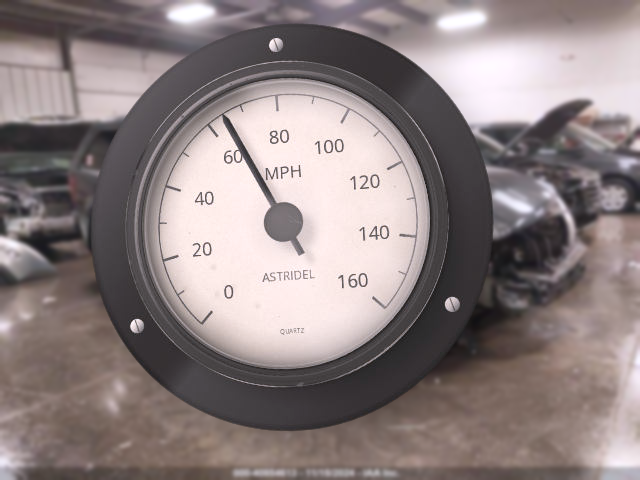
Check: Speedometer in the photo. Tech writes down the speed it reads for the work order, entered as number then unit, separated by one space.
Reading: 65 mph
